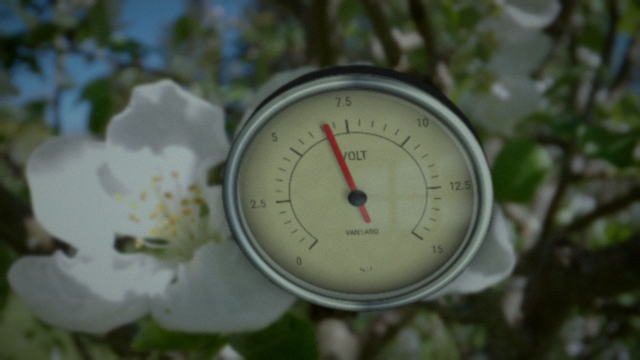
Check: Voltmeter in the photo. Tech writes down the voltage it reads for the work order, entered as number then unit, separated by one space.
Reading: 6.75 V
